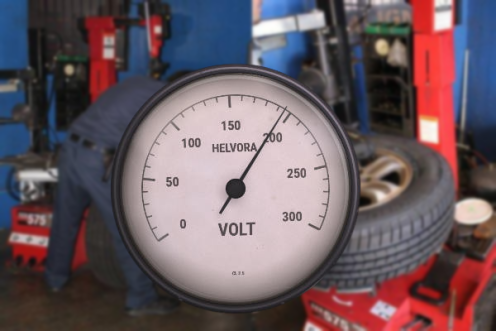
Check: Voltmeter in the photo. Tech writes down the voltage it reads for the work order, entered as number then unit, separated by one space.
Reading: 195 V
